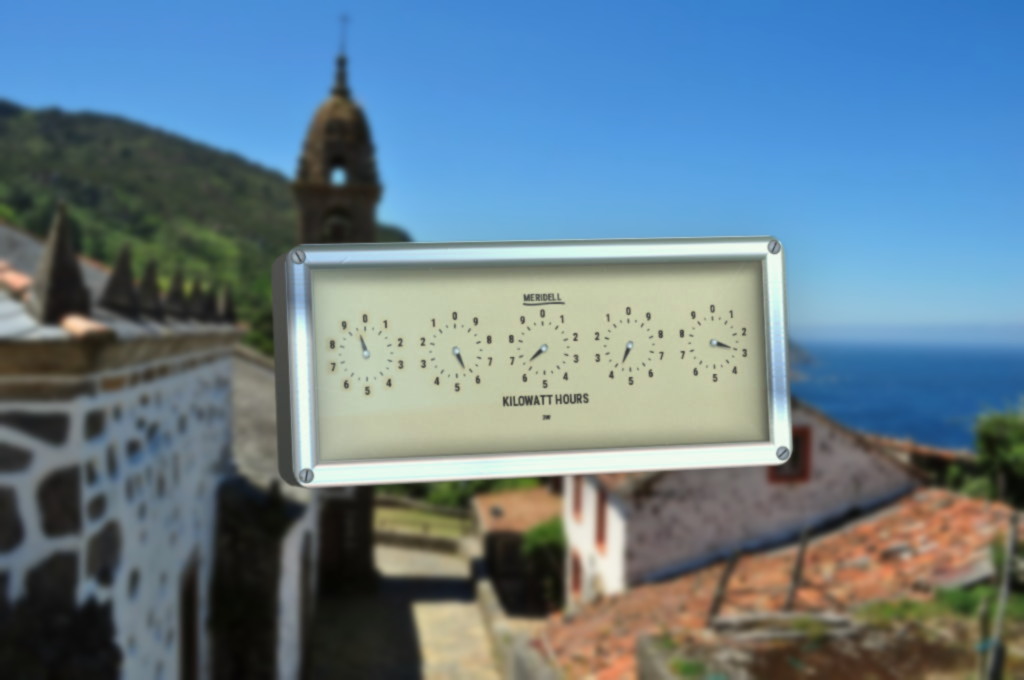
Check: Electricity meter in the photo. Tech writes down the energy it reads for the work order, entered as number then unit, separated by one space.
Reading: 95643 kWh
